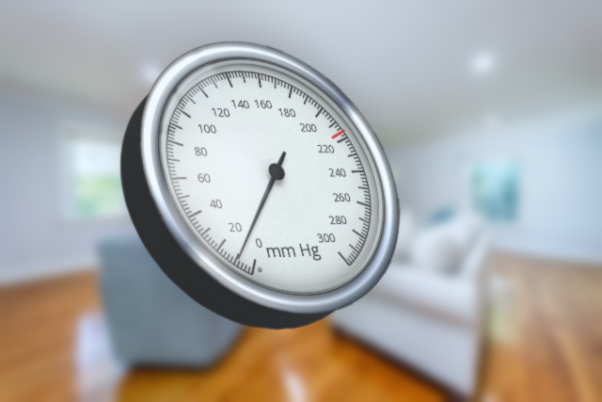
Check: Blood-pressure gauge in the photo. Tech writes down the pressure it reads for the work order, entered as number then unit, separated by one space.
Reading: 10 mmHg
